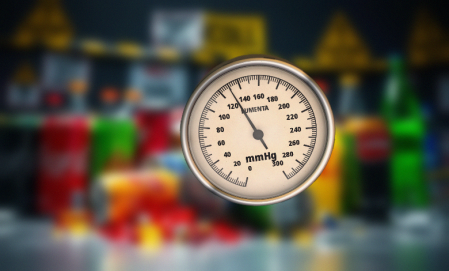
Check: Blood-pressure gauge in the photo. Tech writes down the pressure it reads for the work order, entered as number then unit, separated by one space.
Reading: 130 mmHg
